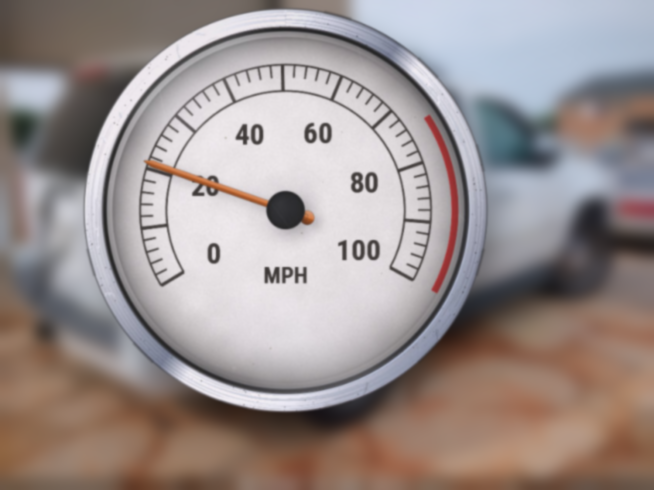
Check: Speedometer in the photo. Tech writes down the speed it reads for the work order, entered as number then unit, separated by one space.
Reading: 21 mph
